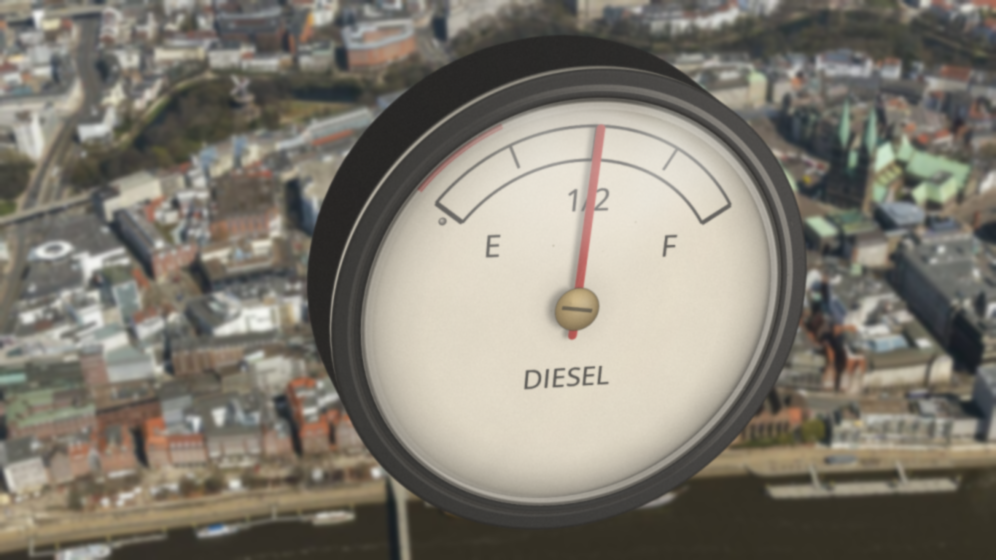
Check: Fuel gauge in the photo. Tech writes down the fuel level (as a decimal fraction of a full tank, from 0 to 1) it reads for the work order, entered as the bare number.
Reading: 0.5
